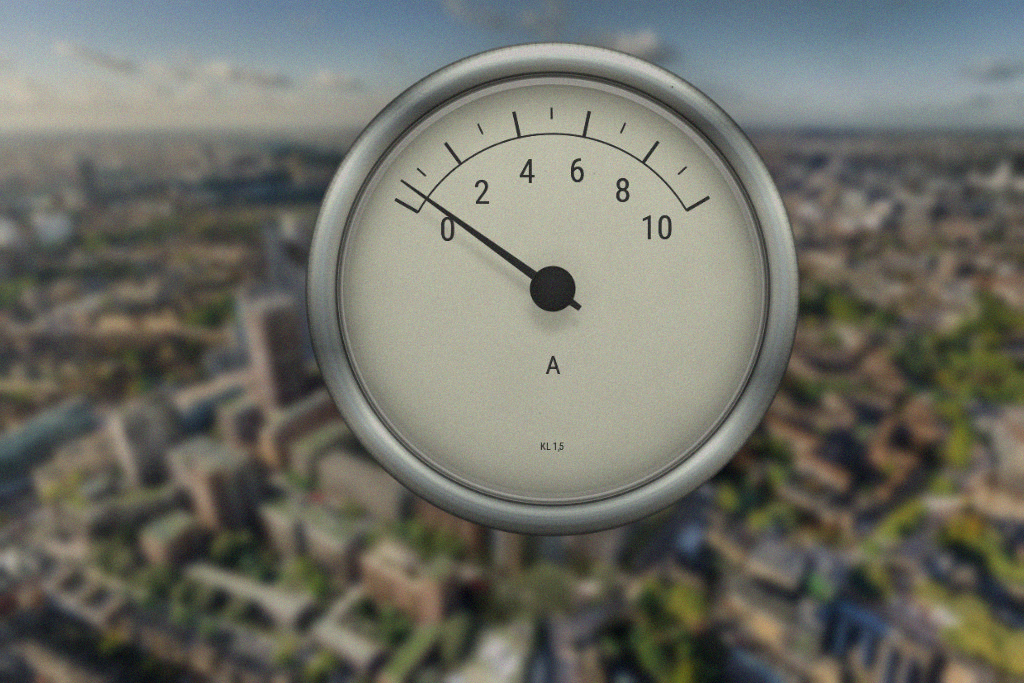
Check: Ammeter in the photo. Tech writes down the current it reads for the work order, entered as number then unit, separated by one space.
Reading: 0.5 A
